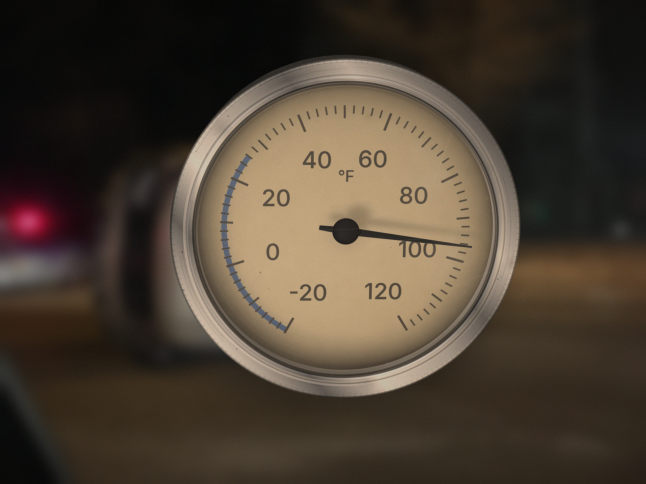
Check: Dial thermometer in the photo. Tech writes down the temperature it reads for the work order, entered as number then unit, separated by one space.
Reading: 96 °F
